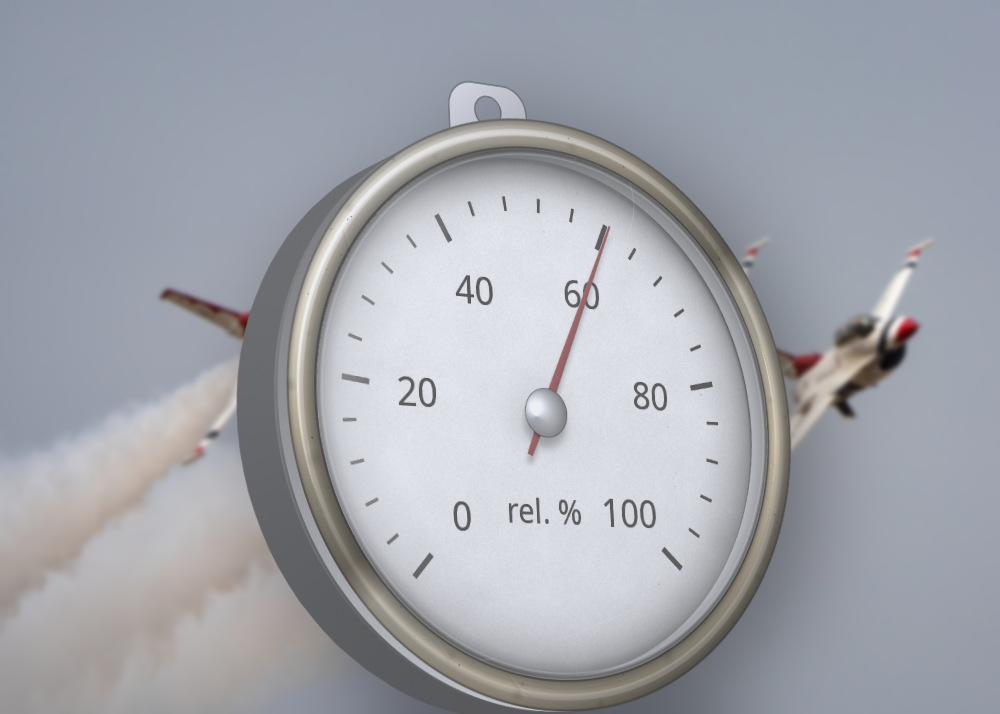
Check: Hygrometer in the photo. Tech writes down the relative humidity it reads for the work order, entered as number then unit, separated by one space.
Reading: 60 %
